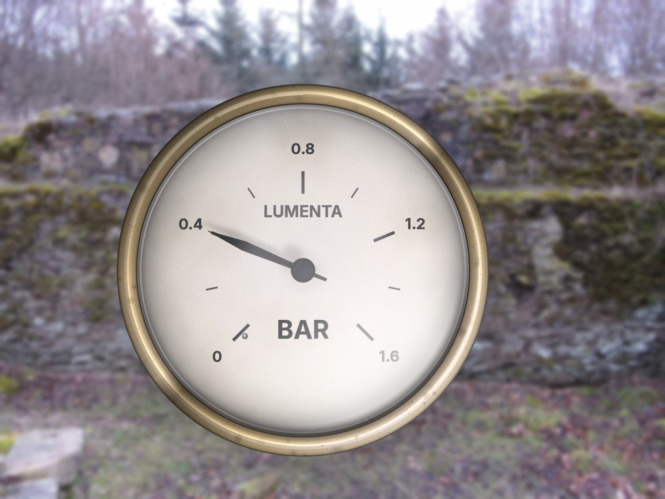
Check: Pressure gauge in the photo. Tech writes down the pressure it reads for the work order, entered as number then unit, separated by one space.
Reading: 0.4 bar
